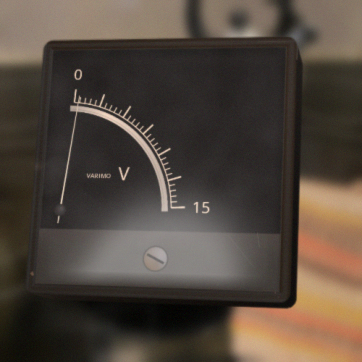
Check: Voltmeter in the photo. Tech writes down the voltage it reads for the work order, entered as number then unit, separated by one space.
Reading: 0.5 V
